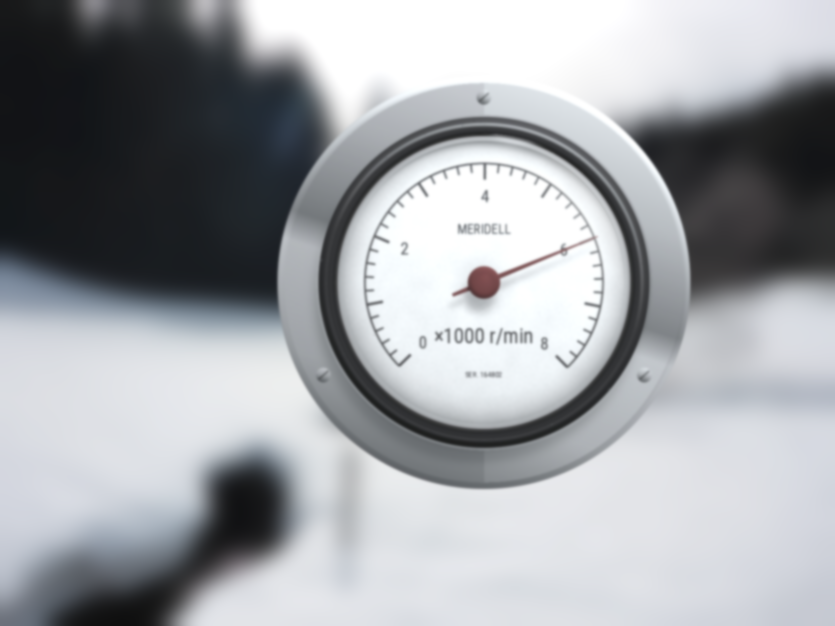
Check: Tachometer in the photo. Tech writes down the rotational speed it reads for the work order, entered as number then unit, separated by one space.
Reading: 6000 rpm
